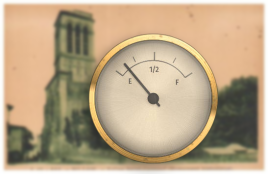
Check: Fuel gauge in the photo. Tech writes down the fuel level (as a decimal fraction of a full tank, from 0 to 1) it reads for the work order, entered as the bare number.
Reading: 0.125
